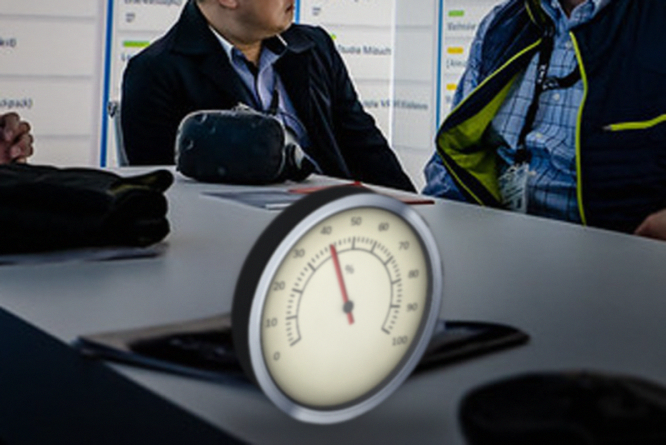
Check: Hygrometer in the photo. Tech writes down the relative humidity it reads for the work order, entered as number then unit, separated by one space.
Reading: 40 %
